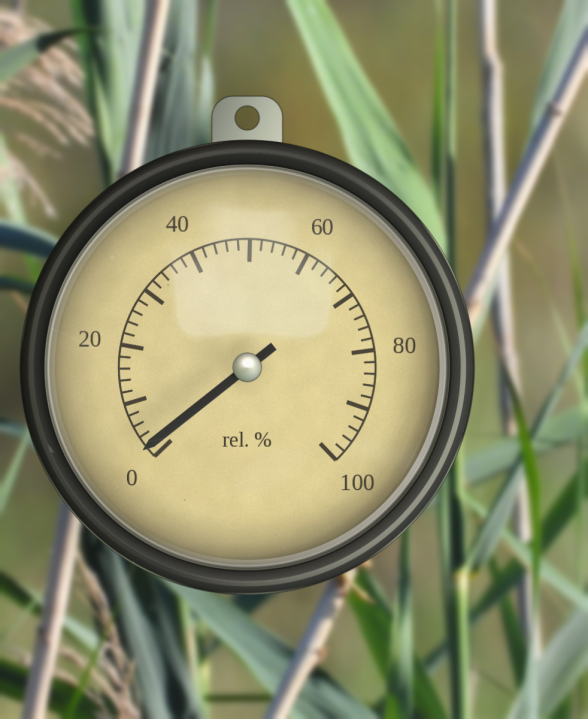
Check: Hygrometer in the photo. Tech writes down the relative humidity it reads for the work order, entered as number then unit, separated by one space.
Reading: 2 %
